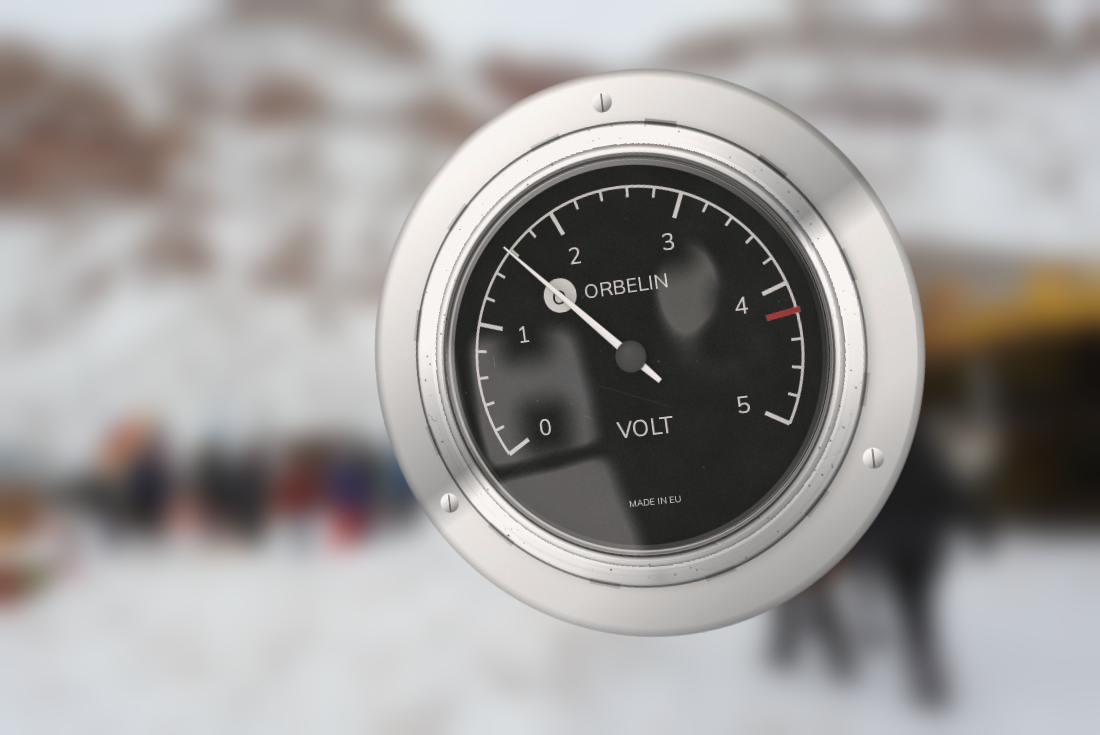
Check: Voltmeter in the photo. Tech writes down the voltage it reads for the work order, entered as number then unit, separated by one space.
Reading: 1.6 V
